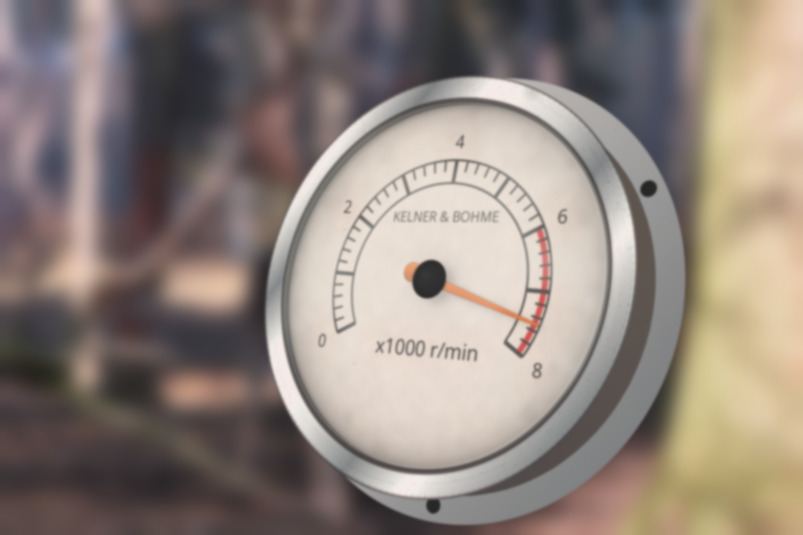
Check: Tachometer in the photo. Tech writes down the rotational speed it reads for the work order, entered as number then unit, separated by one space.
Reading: 7500 rpm
